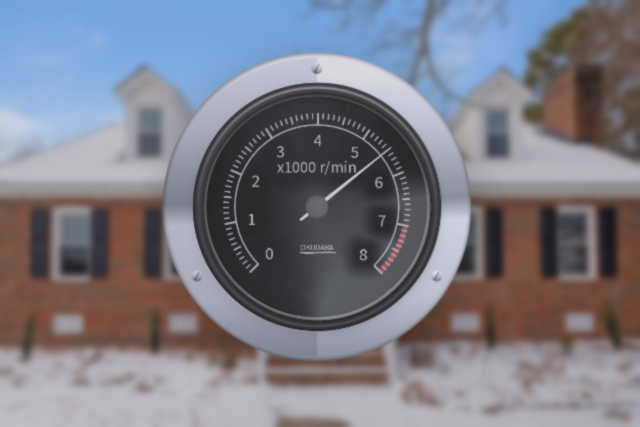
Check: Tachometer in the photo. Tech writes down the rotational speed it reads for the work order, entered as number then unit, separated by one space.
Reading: 5500 rpm
